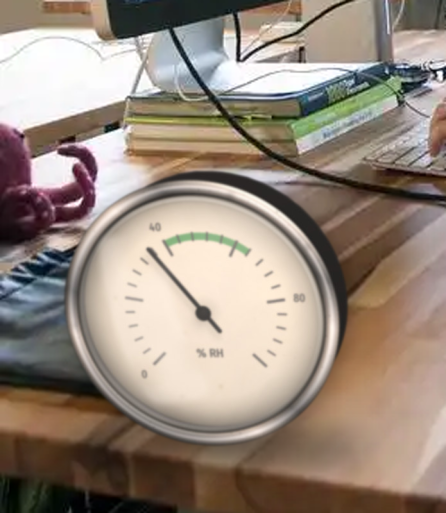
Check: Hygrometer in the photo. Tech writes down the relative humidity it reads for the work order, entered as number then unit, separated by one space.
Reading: 36 %
